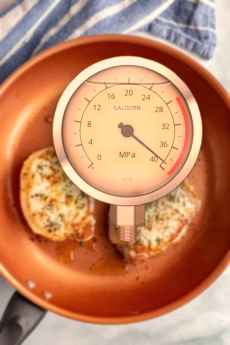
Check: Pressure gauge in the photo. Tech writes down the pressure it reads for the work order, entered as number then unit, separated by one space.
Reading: 39 MPa
